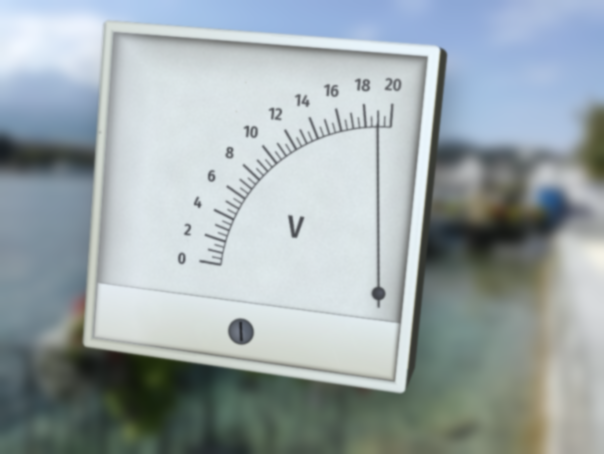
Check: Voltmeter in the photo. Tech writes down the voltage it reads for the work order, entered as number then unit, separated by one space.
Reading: 19 V
